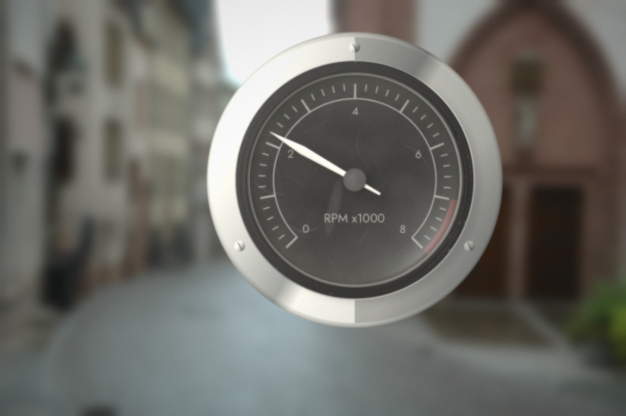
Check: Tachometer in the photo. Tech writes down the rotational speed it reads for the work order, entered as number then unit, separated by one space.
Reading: 2200 rpm
